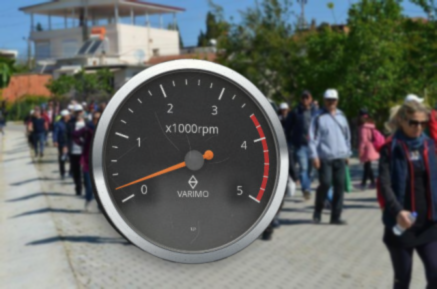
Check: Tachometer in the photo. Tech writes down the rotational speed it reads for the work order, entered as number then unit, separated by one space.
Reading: 200 rpm
